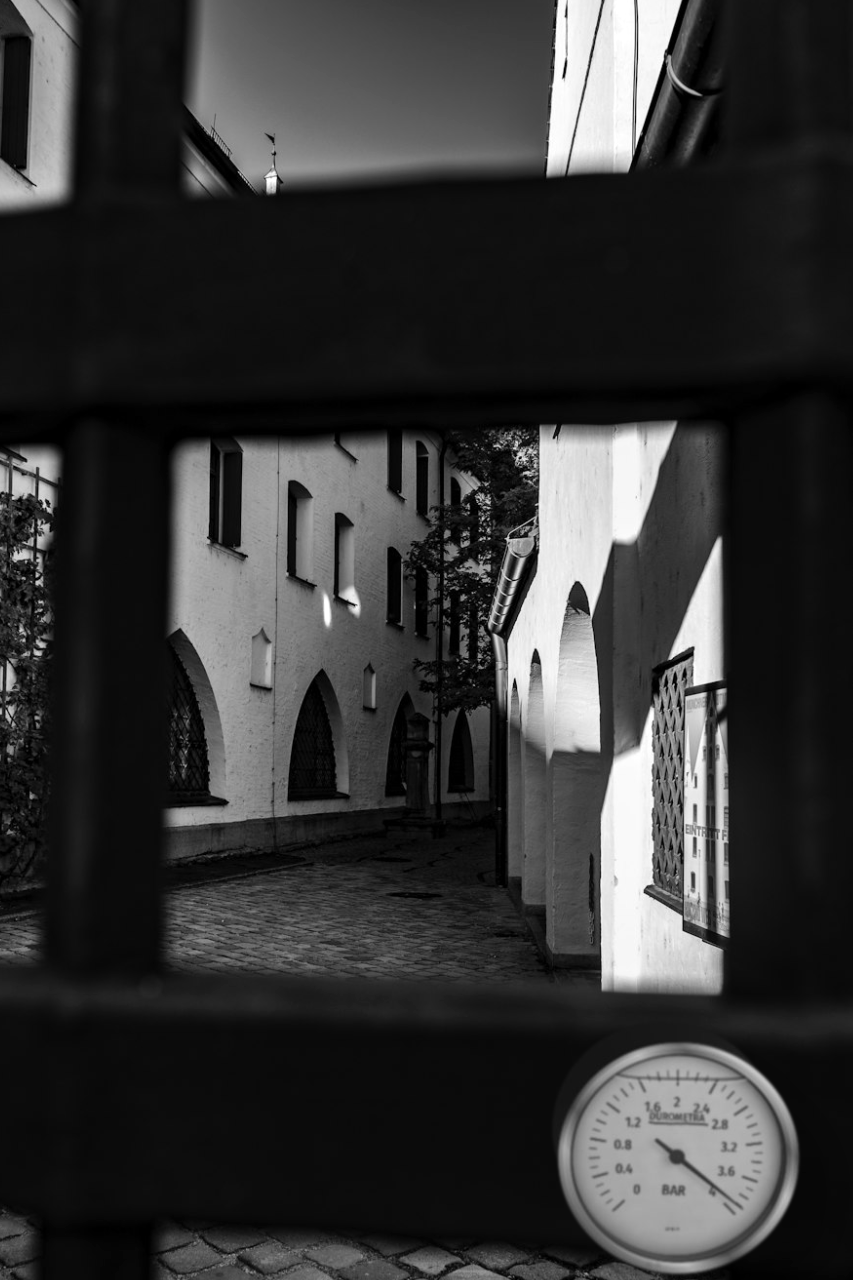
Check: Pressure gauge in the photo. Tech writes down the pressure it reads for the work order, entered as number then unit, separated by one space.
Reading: 3.9 bar
